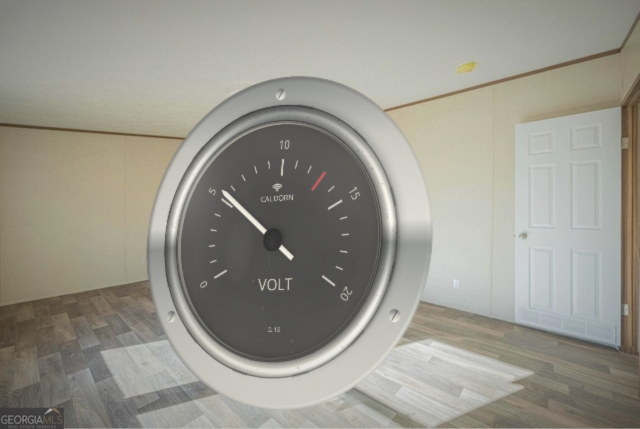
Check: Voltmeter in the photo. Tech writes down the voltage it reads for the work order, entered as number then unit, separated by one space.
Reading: 5.5 V
